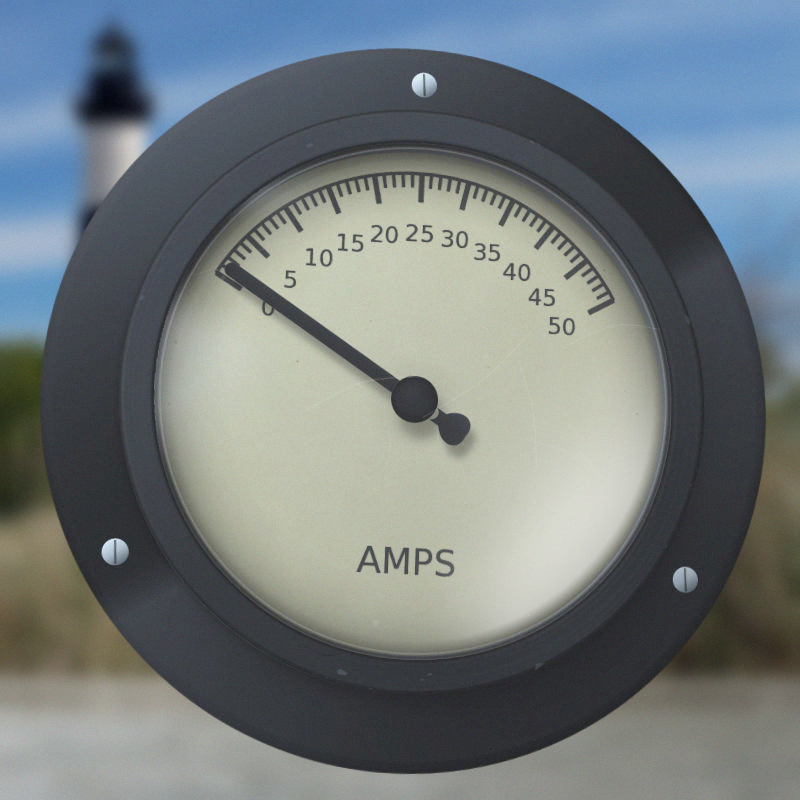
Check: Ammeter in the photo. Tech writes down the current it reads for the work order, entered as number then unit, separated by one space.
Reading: 1 A
